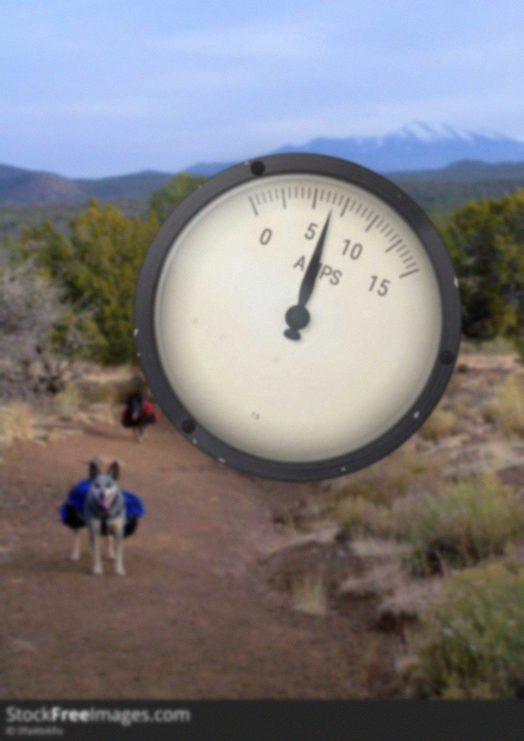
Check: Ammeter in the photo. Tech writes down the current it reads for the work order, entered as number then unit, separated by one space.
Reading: 6.5 A
